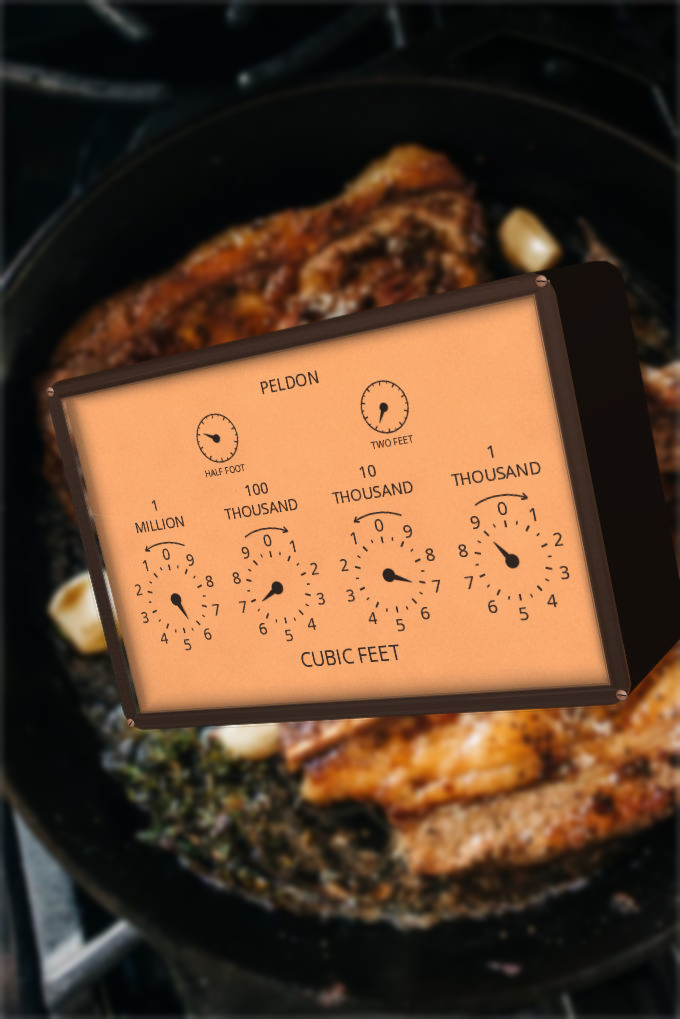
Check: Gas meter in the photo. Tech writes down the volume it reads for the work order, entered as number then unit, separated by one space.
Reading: 566900 ft³
